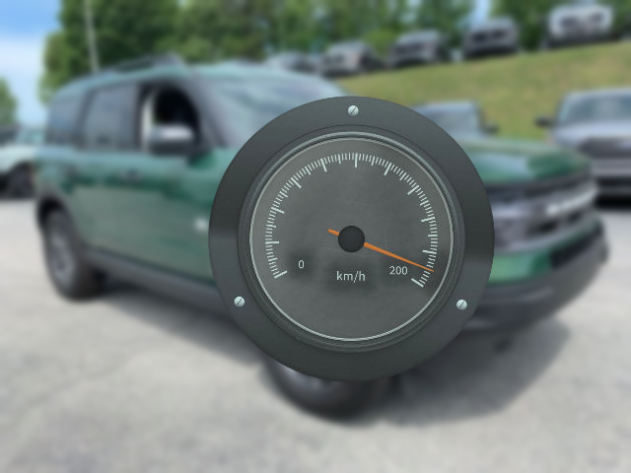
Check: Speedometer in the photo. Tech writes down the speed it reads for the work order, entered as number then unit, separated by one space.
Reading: 190 km/h
